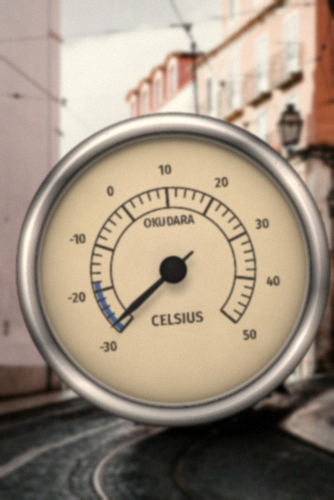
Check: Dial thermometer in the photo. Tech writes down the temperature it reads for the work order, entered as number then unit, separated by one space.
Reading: -28 °C
